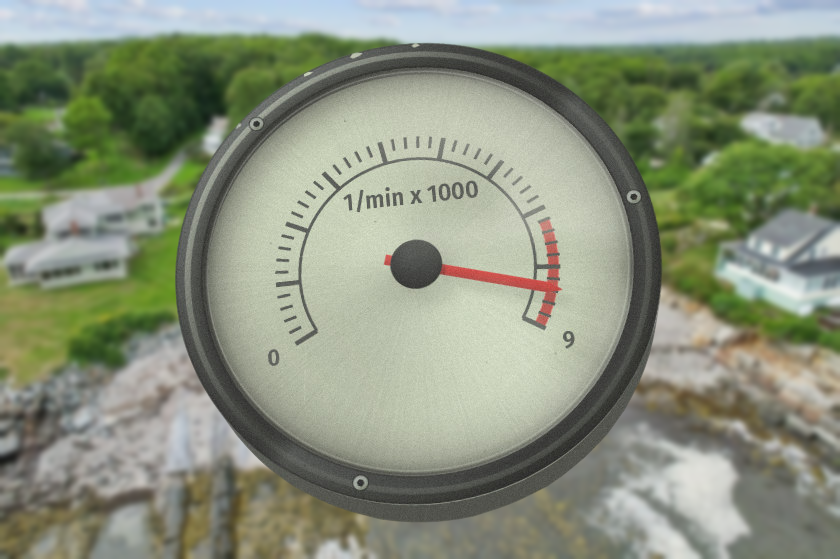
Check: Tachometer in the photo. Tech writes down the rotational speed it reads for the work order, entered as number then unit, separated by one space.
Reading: 8400 rpm
